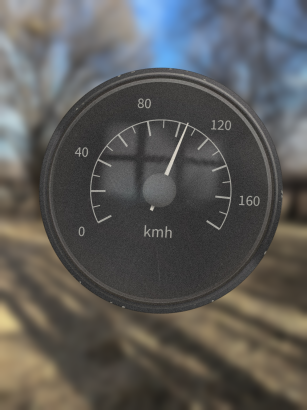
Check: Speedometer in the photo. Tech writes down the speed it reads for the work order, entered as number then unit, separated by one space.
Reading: 105 km/h
